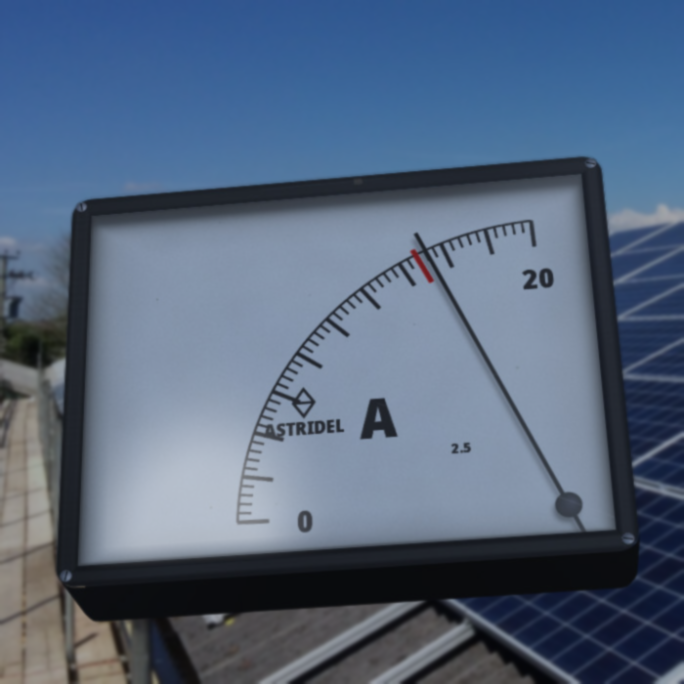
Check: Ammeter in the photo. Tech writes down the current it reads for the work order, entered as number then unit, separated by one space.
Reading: 15.2 A
